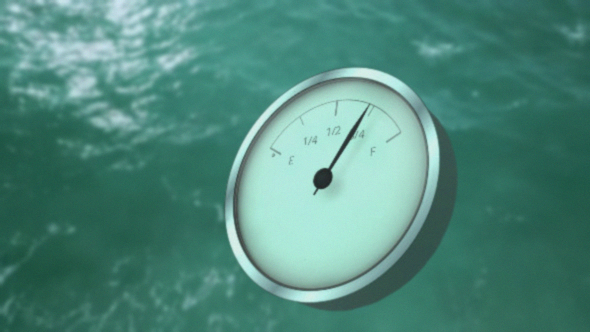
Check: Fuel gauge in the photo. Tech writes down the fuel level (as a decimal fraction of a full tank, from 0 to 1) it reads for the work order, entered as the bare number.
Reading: 0.75
